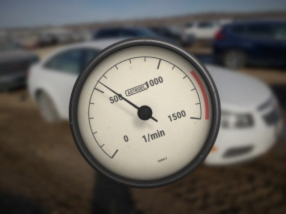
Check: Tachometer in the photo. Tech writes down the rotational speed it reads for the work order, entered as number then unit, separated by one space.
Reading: 550 rpm
